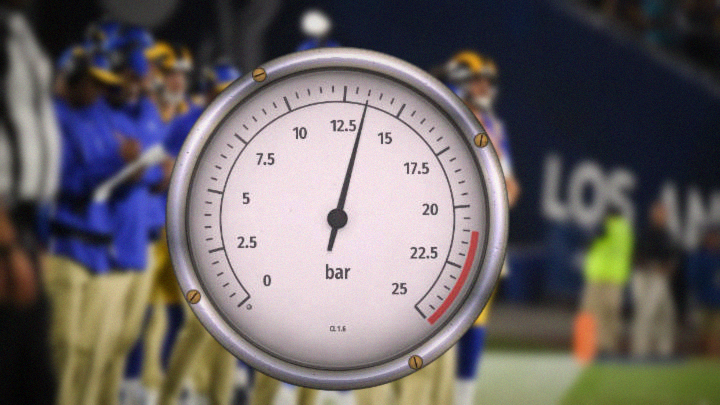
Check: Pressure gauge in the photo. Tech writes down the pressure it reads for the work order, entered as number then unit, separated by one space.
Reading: 13.5 bar
